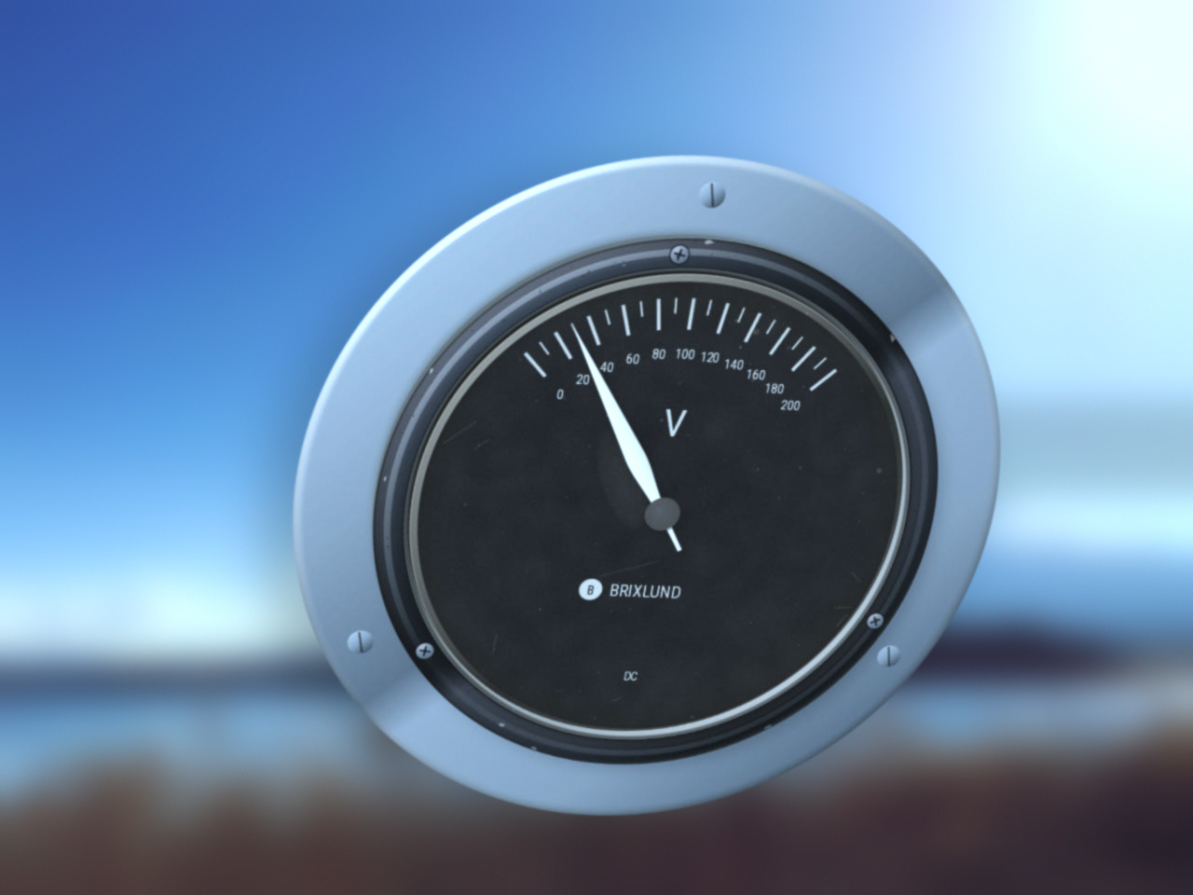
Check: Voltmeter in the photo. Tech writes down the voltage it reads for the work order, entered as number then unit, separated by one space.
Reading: 30 V
